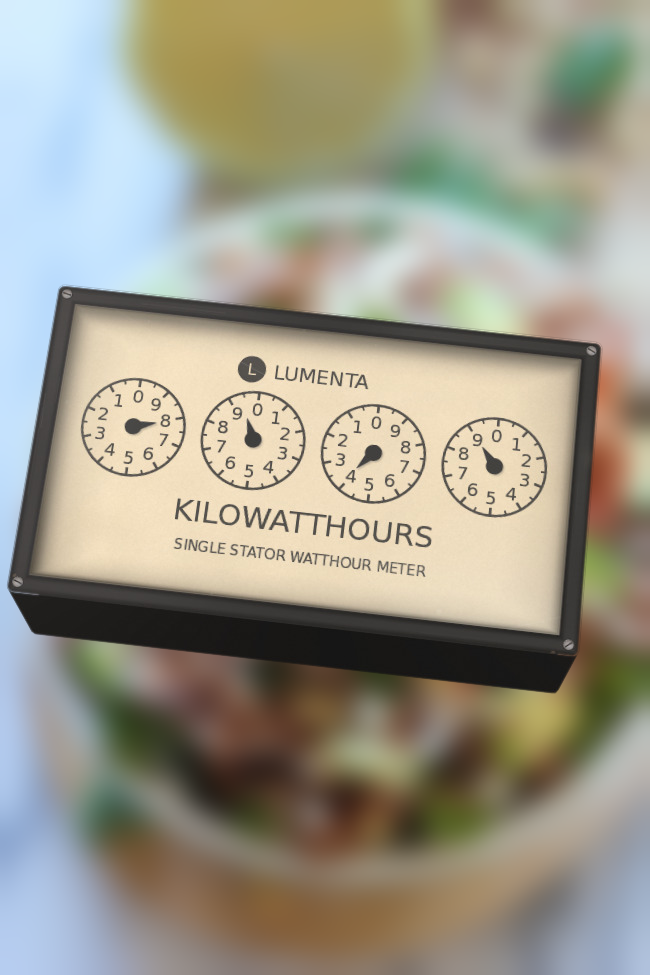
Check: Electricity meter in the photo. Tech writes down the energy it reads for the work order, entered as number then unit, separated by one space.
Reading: 7939 kWh
